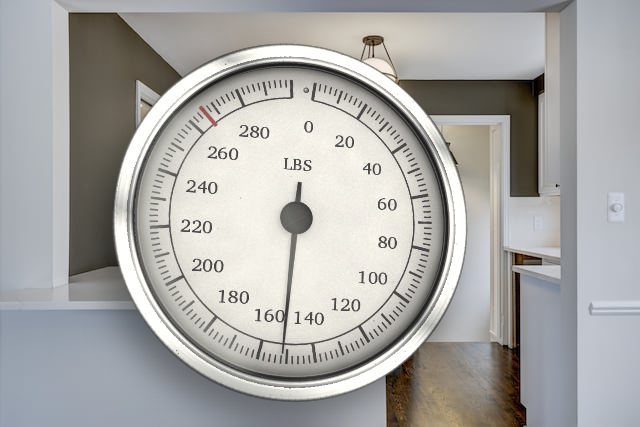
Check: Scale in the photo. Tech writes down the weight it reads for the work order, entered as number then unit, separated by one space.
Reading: 152 lb
